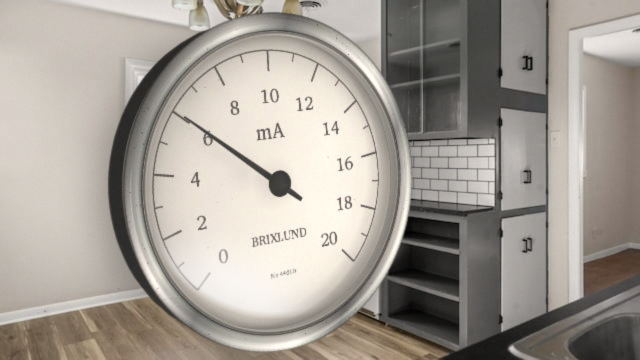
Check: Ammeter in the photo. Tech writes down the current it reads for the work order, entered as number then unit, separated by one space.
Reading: 6 mA
